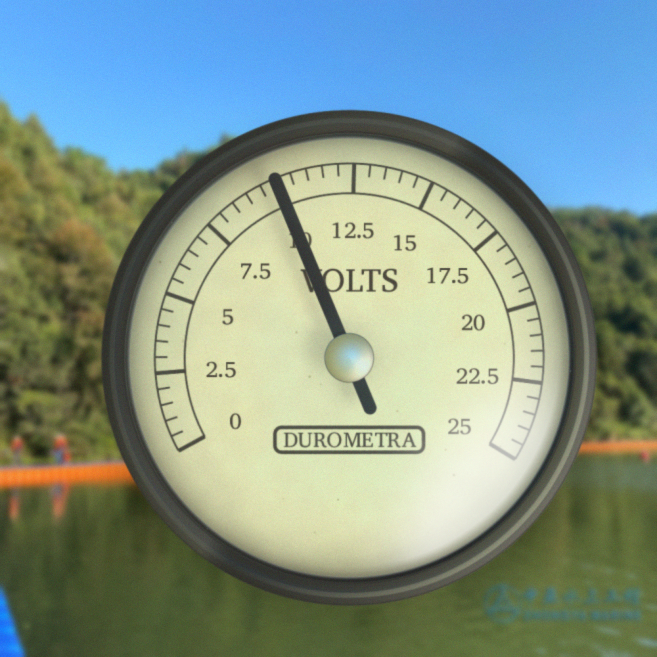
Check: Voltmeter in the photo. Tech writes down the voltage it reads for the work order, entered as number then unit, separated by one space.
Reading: 10 V
